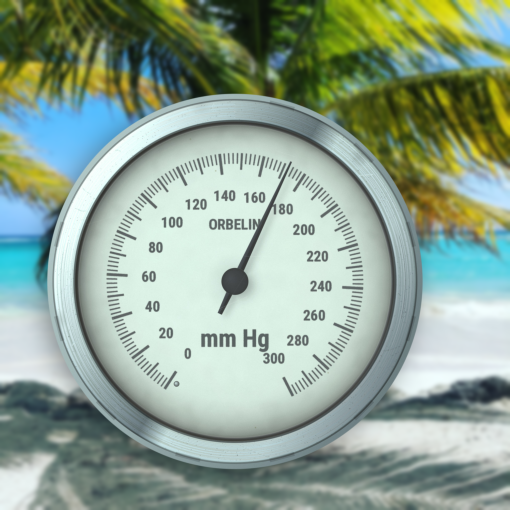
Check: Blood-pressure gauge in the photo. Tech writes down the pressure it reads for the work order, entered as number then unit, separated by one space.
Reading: 172 mmHg
